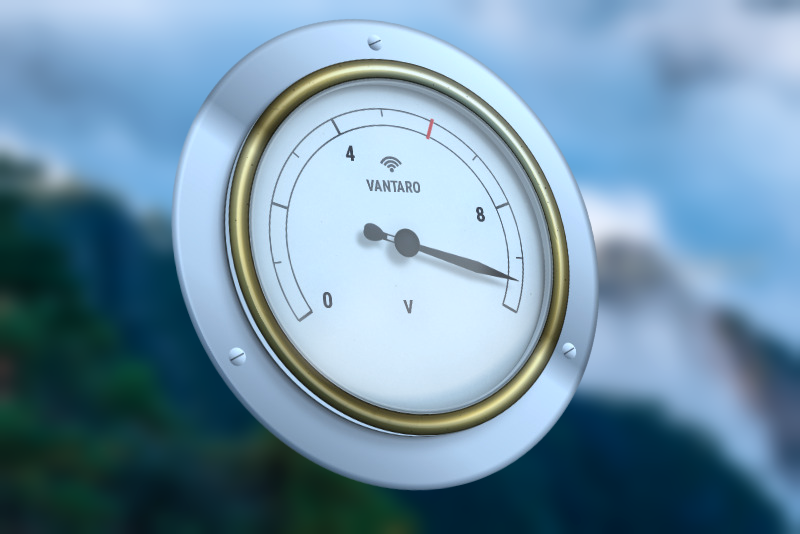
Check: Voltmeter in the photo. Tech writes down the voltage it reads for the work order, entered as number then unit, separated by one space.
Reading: 9.5 V
